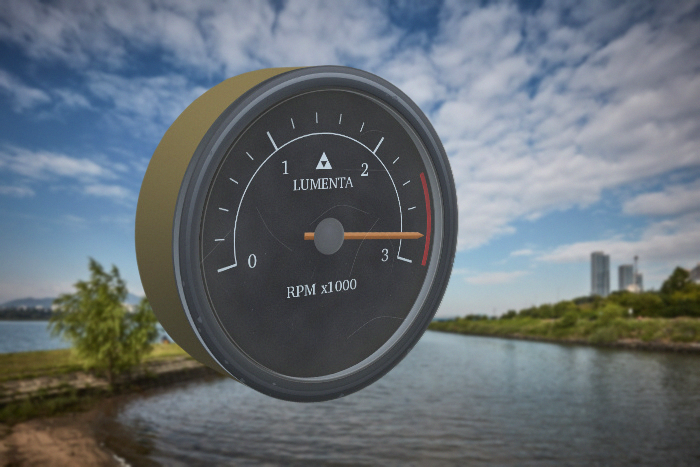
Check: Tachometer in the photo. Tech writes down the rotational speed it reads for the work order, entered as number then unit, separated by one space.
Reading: 2800 rpm
